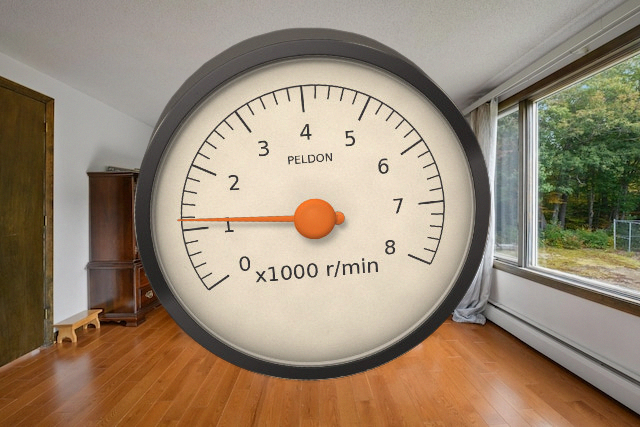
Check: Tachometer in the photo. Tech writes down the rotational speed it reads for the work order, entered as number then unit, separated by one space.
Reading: 1200 rpm
